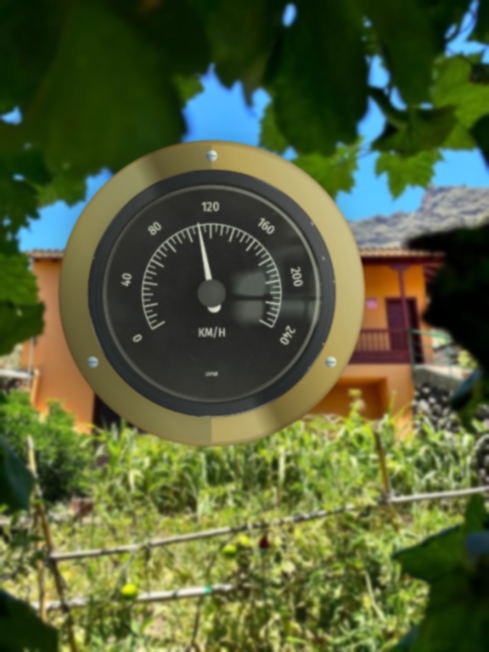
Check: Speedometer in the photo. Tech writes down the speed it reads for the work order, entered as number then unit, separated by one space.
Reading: 110 km/h
